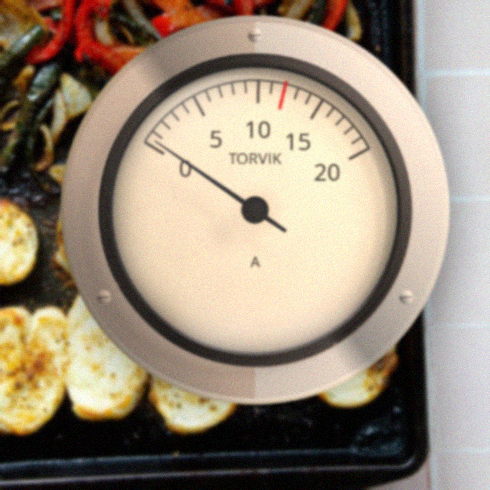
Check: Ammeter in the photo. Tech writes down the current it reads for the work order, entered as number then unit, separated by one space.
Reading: 0.5 A
